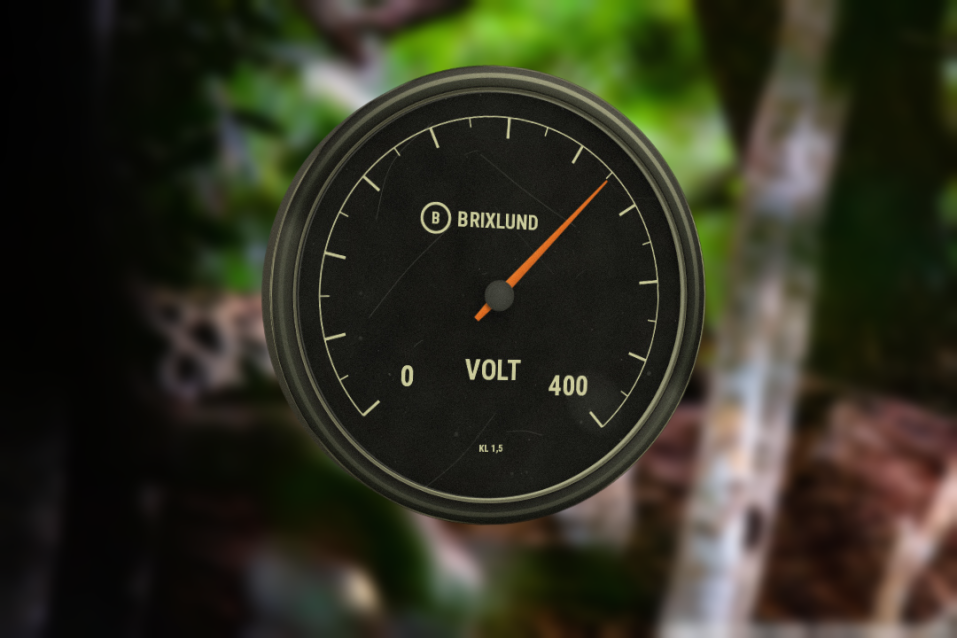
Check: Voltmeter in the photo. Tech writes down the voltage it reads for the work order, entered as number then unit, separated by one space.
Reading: 260 V
